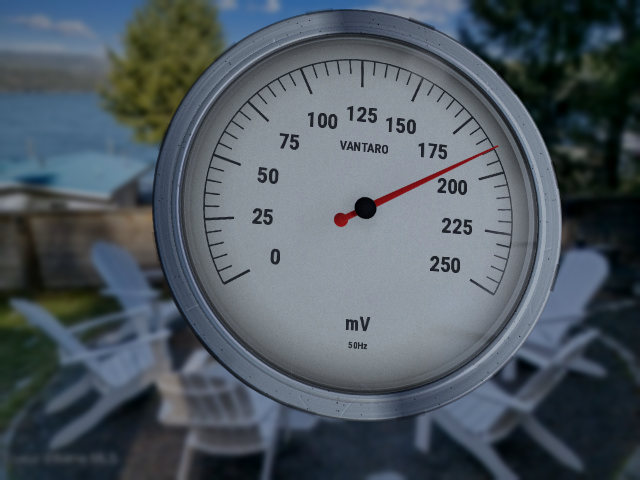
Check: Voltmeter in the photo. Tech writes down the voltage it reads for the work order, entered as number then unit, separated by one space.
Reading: 190 mV
